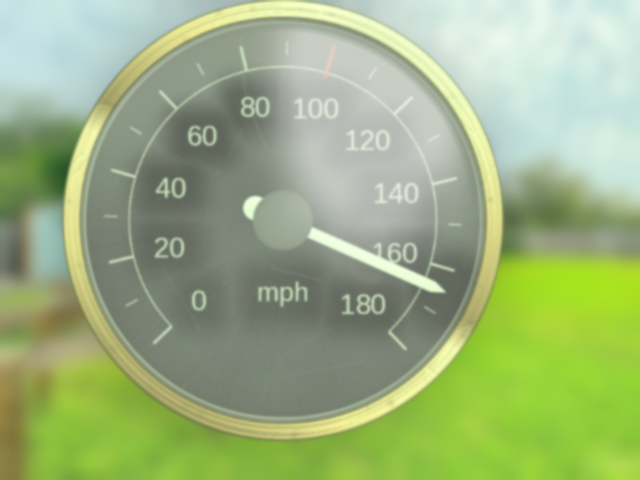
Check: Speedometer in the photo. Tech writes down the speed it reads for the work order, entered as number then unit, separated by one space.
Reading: 165 mph
